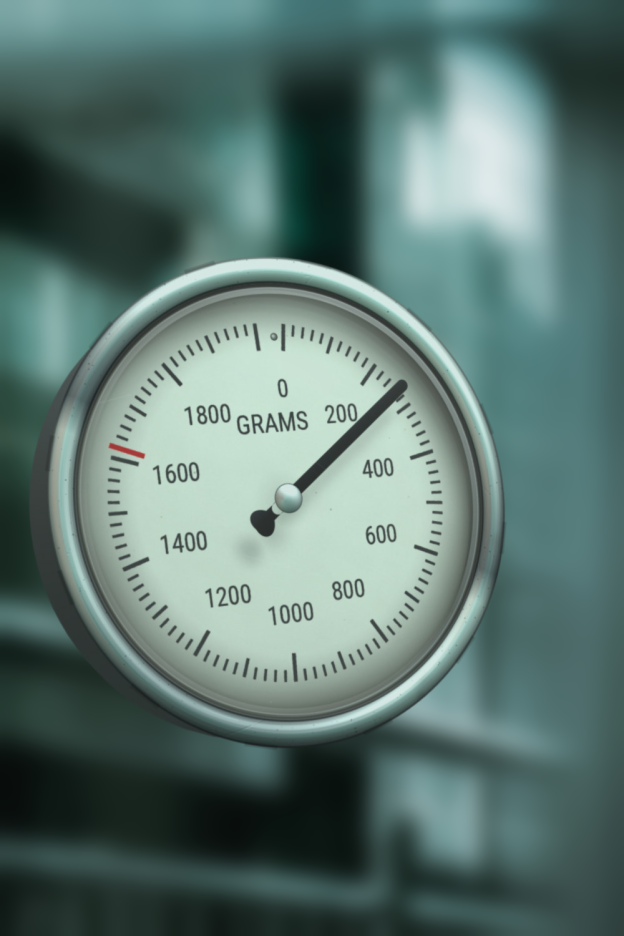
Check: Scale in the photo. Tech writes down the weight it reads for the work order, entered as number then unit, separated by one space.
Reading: 260 g
